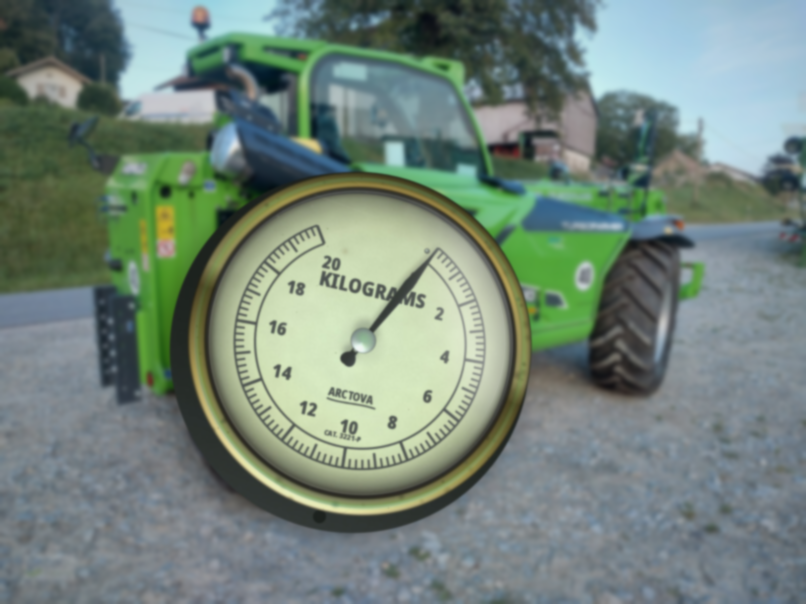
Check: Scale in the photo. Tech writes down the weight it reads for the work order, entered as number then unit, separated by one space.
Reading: 0 kg
